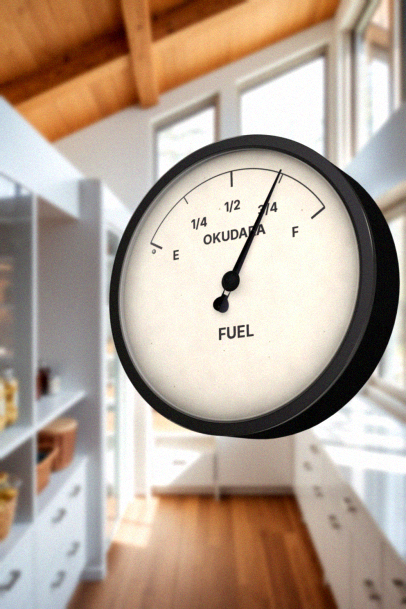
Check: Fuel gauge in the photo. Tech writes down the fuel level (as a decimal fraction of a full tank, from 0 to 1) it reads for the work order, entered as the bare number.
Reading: 0.75
